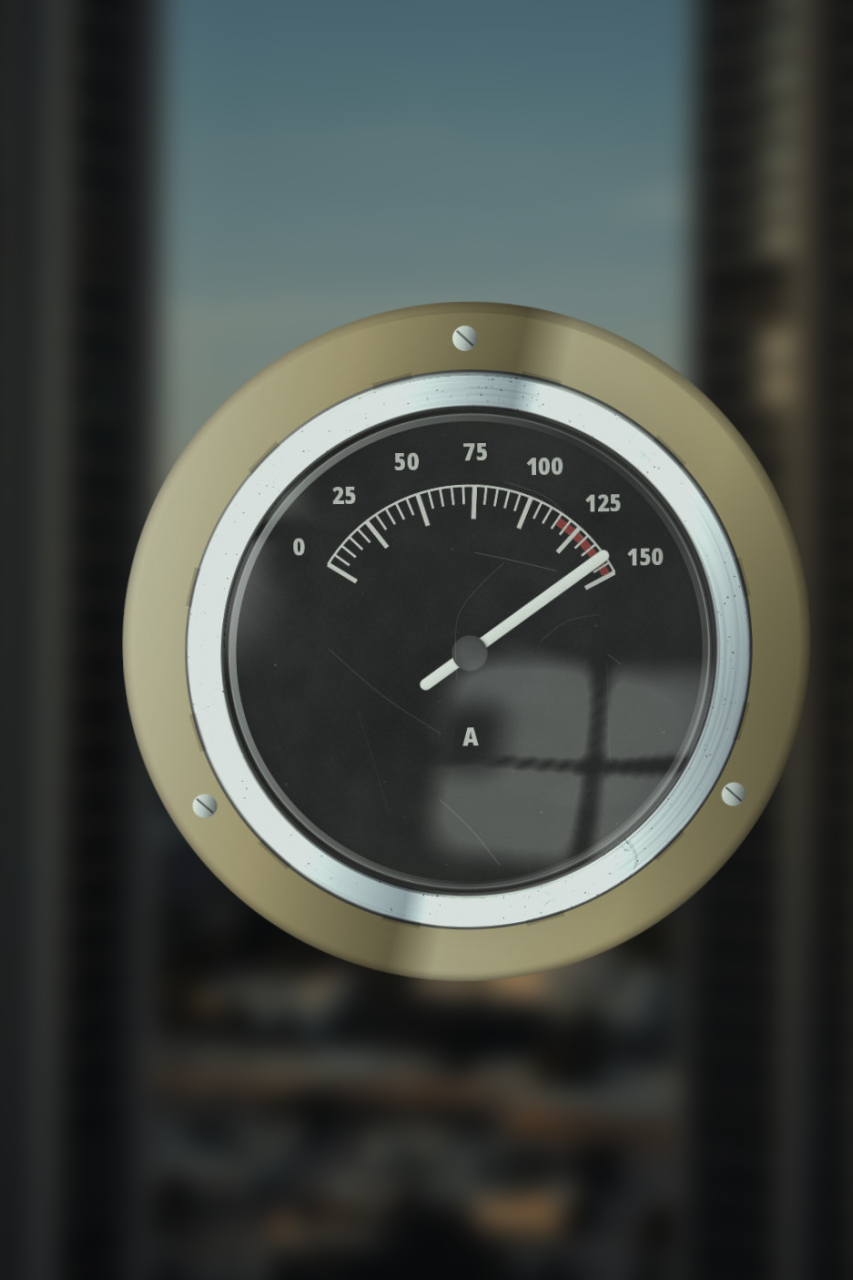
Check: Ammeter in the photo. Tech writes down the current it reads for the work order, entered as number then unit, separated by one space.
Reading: 140 A
